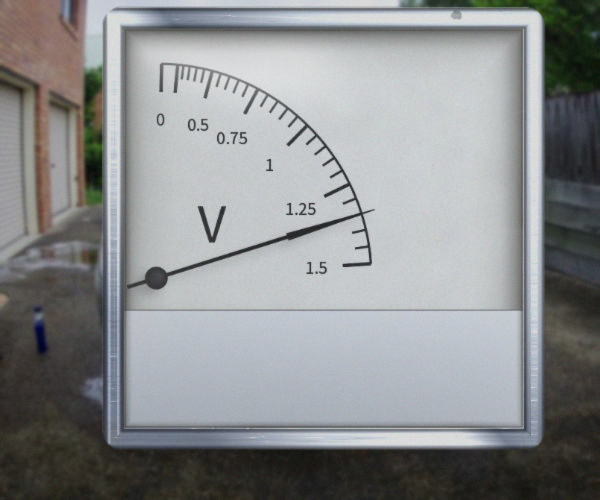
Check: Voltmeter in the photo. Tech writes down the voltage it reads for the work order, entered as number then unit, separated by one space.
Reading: 1.35 V
